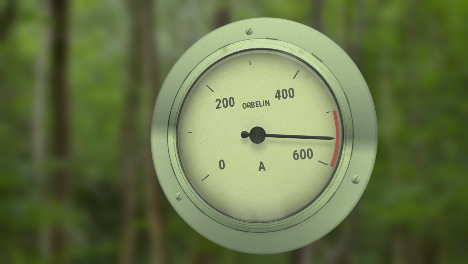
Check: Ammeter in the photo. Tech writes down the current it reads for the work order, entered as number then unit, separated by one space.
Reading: 550 A
